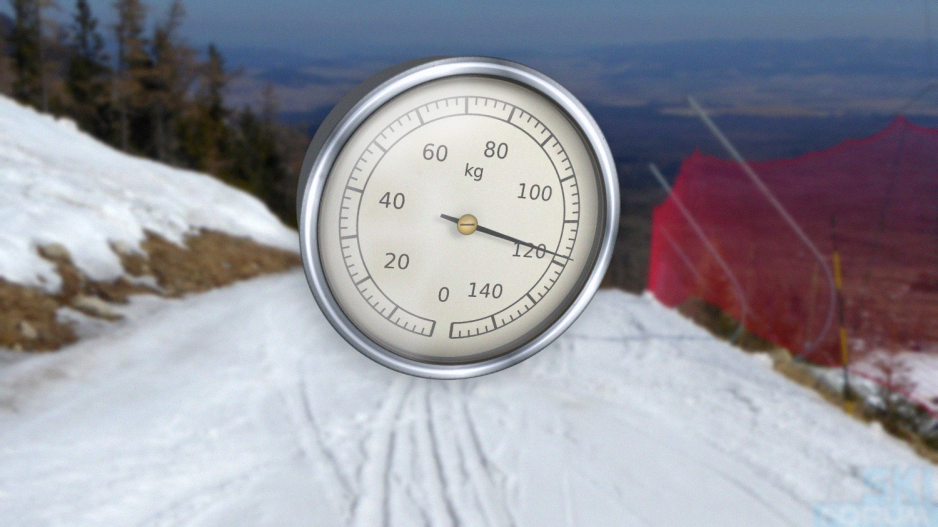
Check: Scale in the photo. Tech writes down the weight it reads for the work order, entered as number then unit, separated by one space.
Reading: 118 kg
